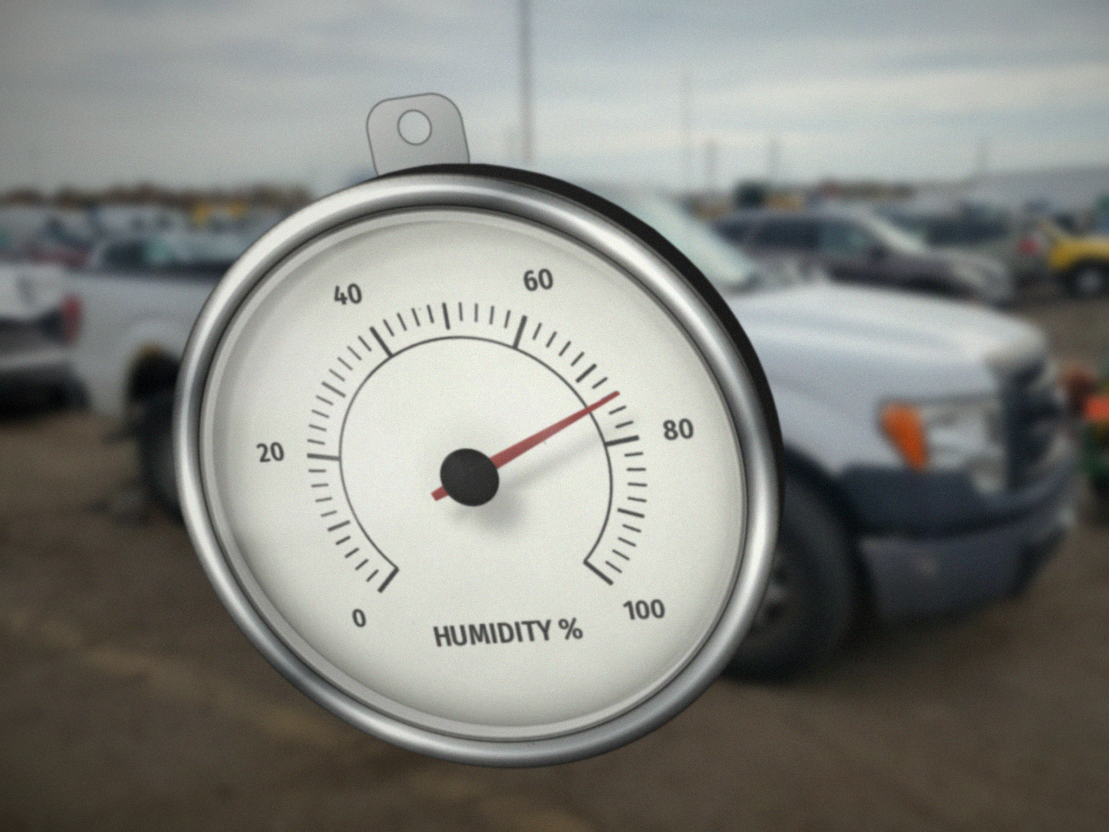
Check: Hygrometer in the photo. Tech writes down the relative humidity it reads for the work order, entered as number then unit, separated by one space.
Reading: 74 %
